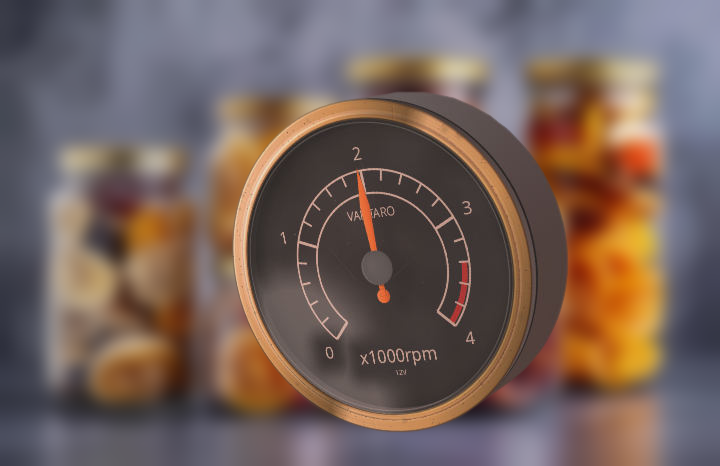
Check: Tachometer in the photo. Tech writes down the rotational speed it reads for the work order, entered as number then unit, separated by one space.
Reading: 2000 rpm
